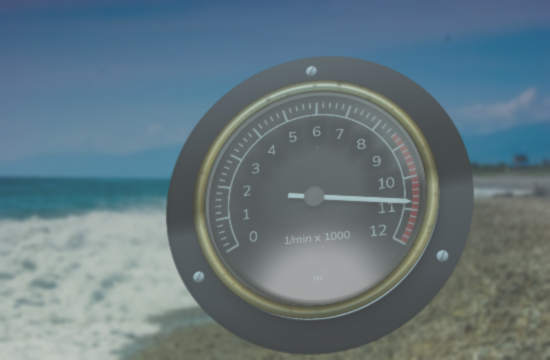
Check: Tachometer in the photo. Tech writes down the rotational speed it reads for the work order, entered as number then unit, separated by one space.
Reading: 10800 rpm
